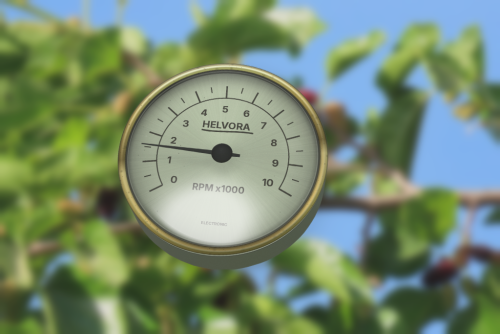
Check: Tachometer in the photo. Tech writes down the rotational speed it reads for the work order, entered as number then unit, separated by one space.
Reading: 1500 rpm
